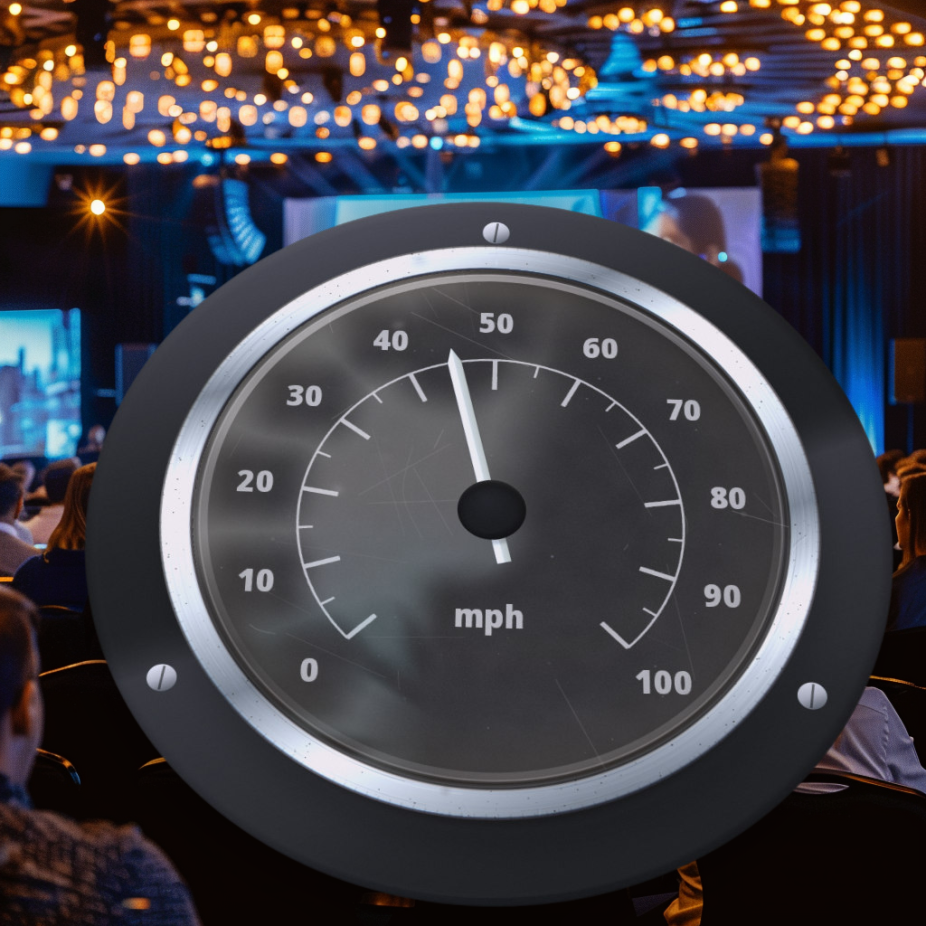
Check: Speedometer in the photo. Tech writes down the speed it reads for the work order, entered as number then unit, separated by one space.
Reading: 45 mph
